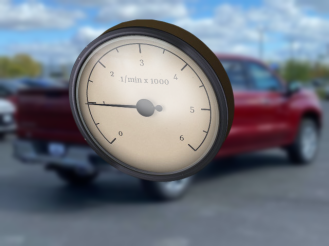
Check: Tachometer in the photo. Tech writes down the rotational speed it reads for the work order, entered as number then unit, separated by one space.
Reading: 1000 rpm
